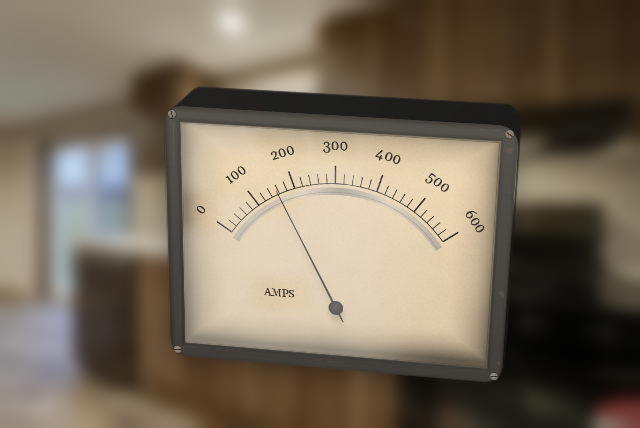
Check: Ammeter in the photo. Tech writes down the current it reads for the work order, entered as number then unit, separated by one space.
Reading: 160 A
